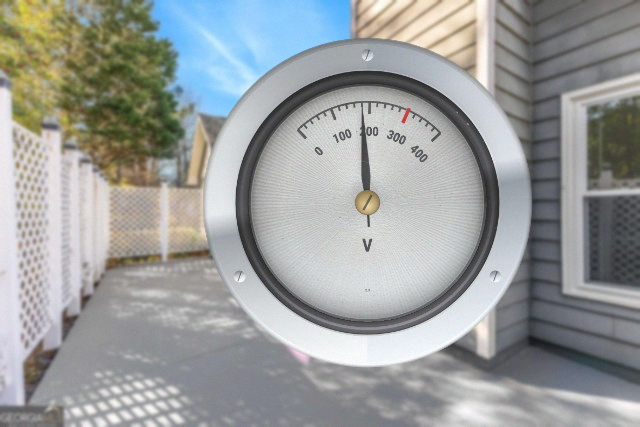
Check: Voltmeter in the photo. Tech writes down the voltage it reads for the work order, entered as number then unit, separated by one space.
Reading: 180 V
